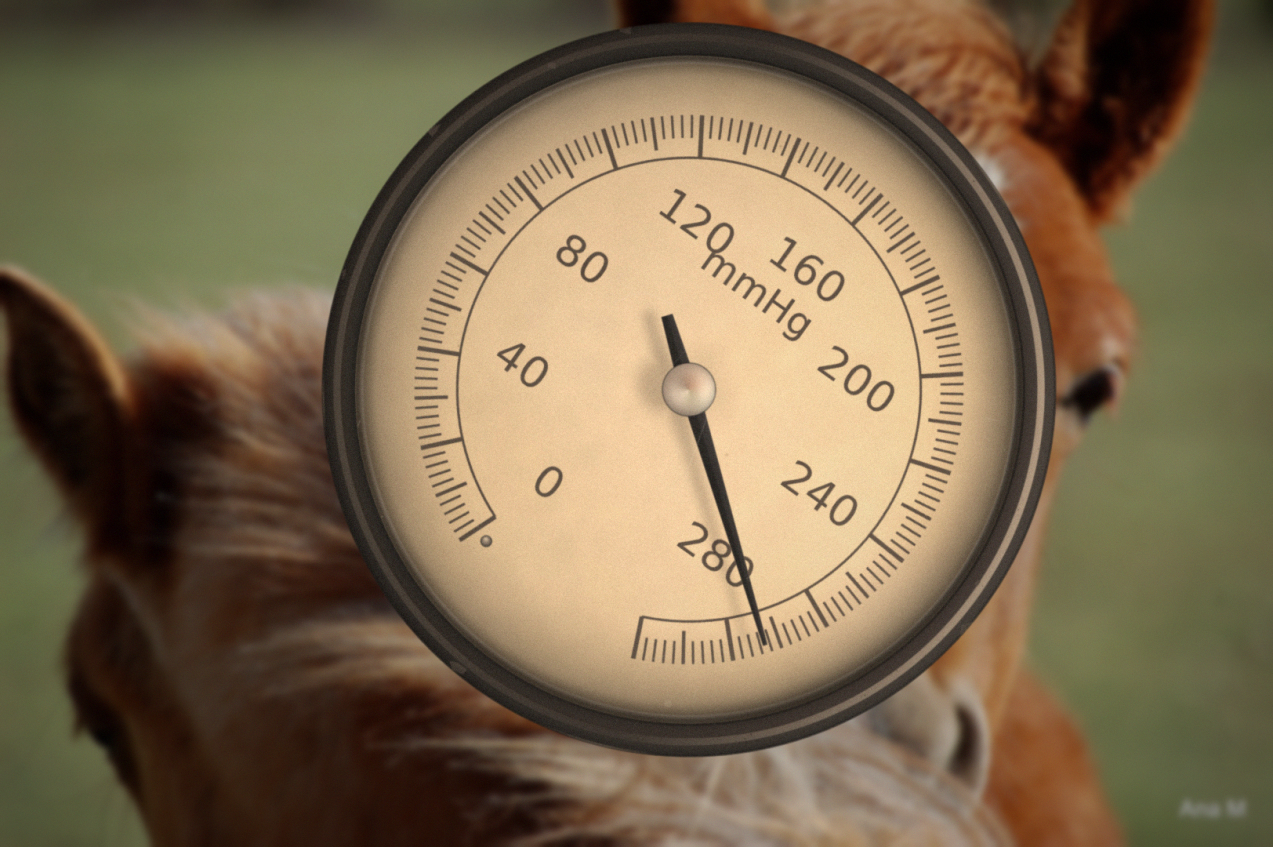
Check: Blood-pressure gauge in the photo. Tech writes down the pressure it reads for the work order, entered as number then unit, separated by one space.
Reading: 273 mmHg
